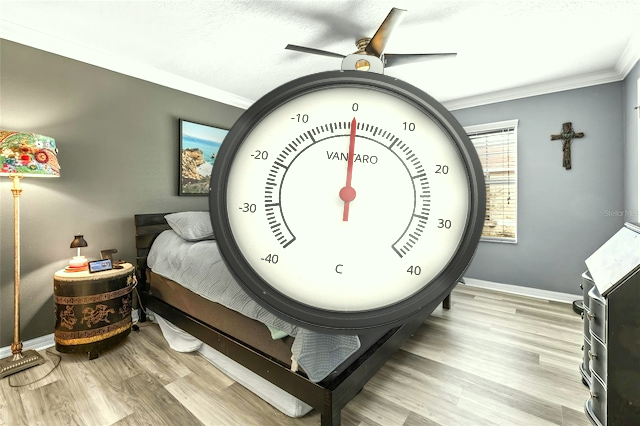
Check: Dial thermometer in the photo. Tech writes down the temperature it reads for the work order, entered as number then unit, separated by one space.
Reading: 0 °C
